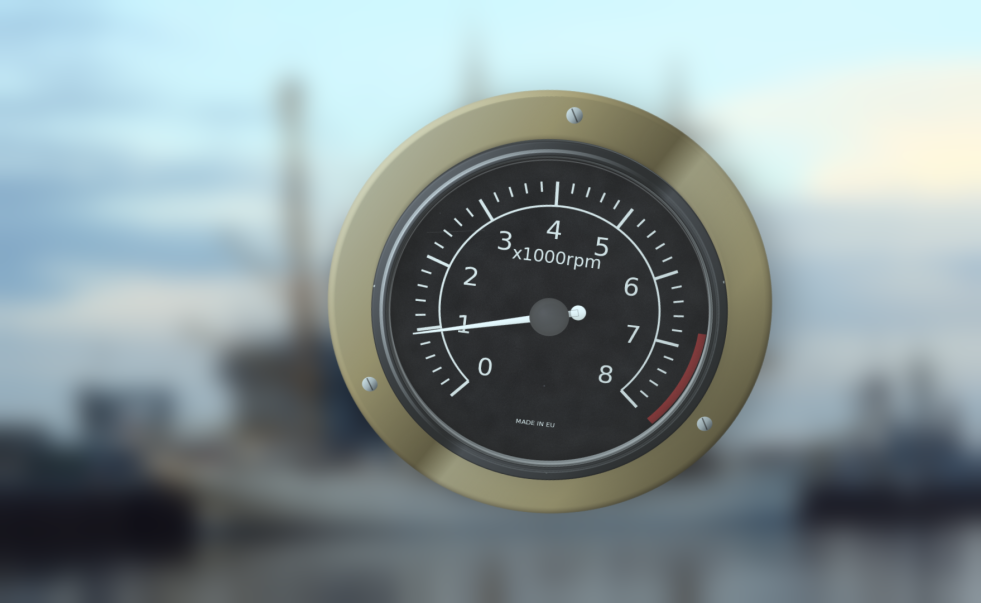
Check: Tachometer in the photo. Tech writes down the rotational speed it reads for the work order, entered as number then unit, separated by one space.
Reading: 1000 rpm
